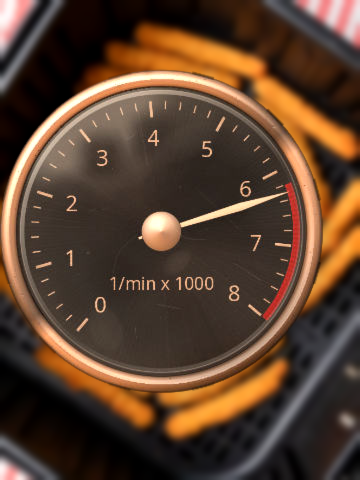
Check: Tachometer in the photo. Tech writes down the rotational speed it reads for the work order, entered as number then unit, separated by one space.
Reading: 6300 rpm
